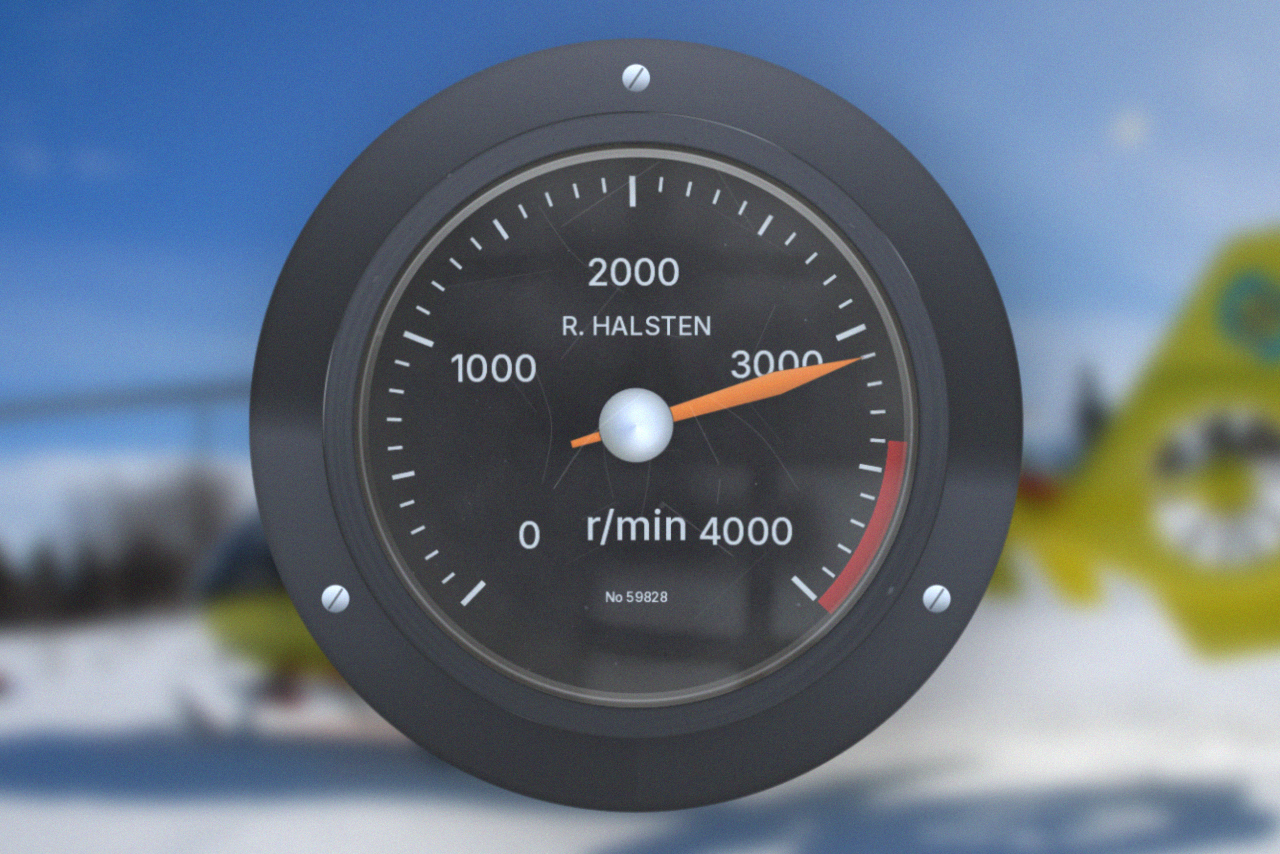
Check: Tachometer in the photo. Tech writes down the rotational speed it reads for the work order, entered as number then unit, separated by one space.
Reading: 3100 rpm
